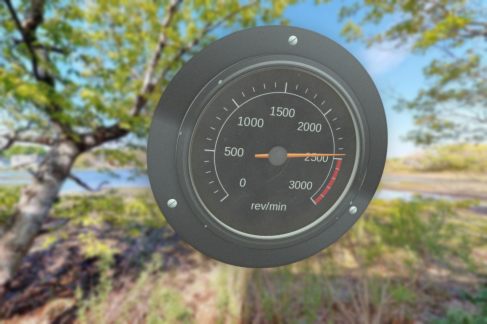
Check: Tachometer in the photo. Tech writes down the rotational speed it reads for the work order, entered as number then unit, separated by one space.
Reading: 2450 rpm
